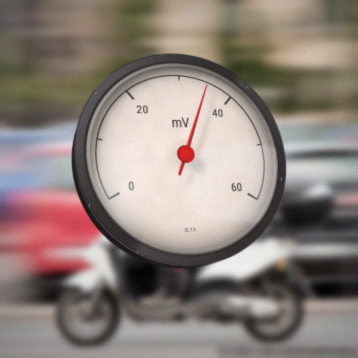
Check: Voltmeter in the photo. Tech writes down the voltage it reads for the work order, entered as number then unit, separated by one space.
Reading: 35 mV
